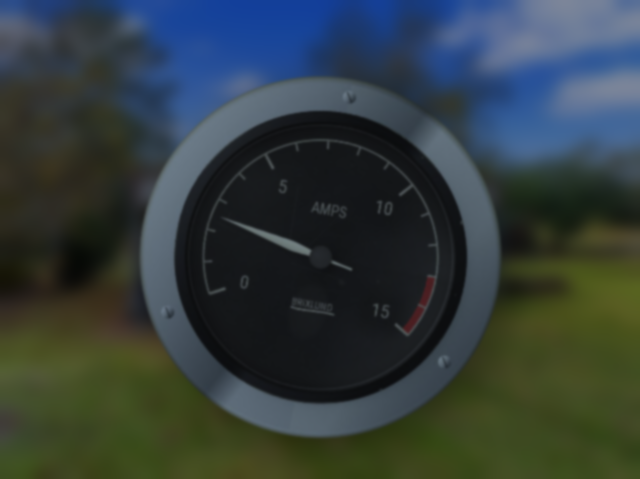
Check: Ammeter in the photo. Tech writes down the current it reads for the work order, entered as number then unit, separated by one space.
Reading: 2.5 A
